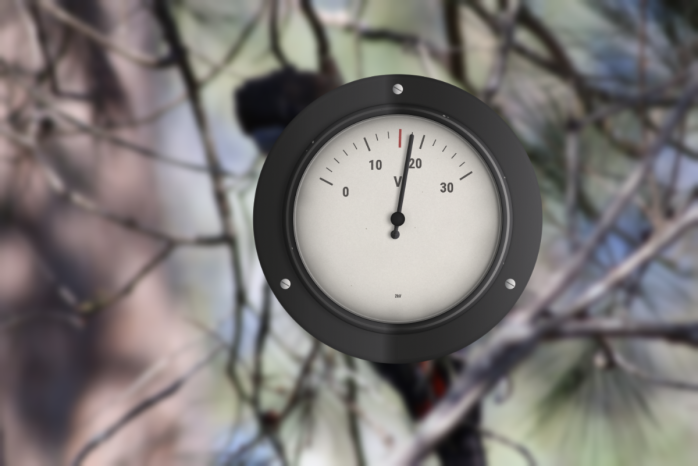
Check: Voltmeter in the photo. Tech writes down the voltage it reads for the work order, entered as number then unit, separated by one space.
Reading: 18 V
